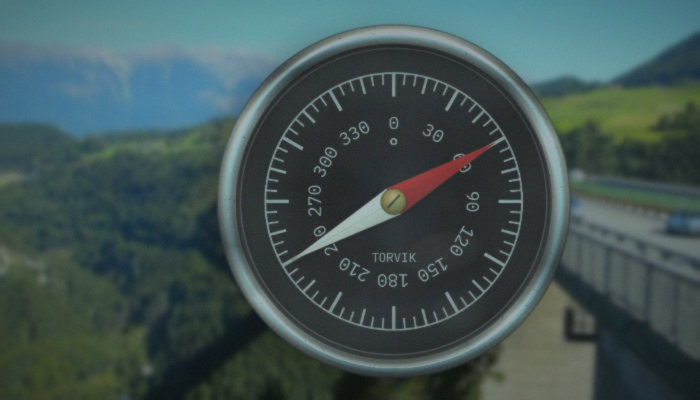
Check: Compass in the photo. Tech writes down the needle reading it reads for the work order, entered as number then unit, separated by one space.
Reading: 60 °
